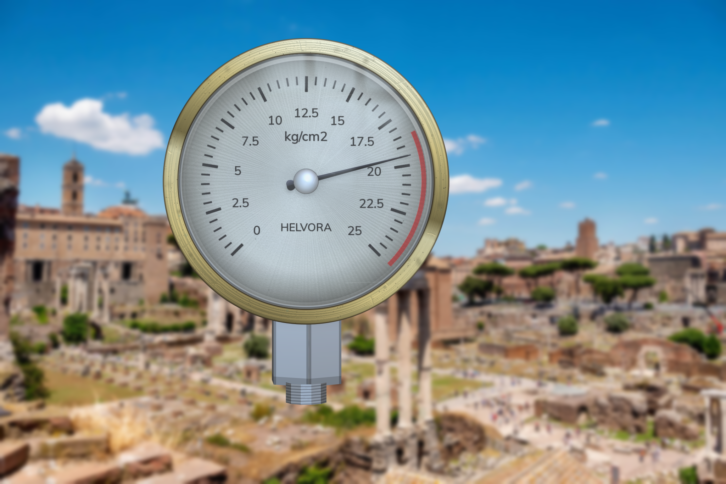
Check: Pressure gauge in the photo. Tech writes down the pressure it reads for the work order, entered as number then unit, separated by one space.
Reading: 19.5 kg/cm²
